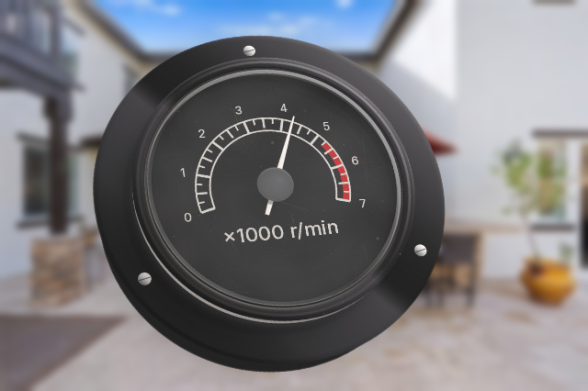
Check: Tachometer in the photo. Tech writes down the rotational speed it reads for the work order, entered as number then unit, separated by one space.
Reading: 4250 rpm
